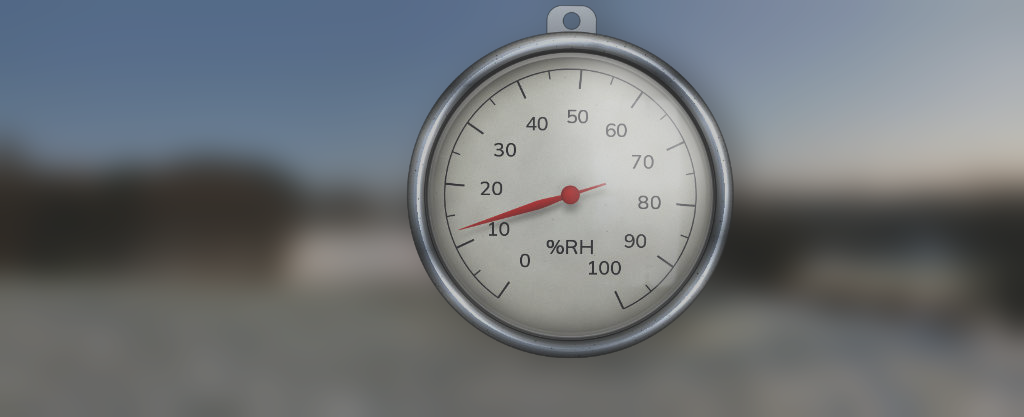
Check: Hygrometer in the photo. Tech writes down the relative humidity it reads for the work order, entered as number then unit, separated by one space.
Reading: 12.5 %
